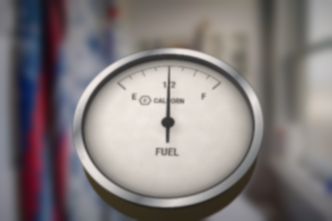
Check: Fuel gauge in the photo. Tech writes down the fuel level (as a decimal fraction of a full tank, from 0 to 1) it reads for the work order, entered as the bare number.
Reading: 0.5
